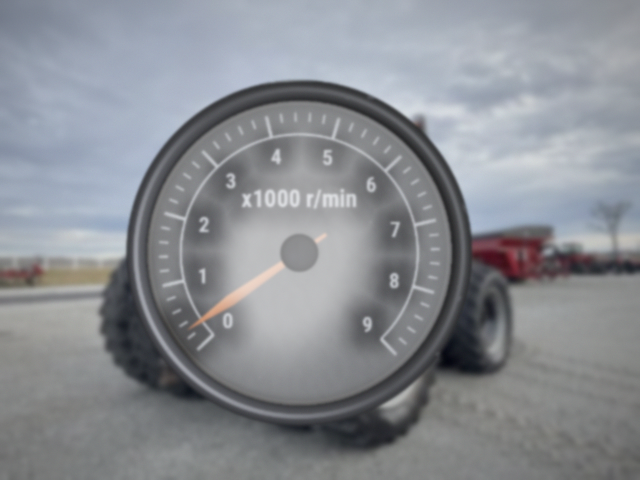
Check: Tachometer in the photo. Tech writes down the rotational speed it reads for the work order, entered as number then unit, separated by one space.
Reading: 300 rpm
